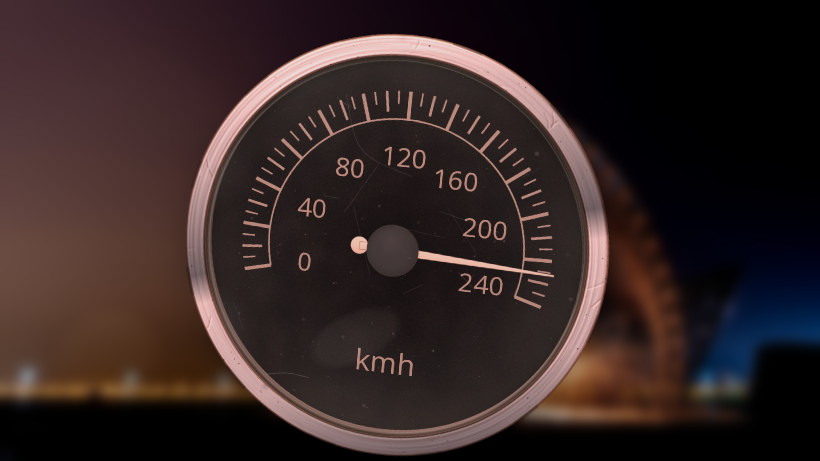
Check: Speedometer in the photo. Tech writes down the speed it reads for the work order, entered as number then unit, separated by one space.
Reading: 225 km/h
